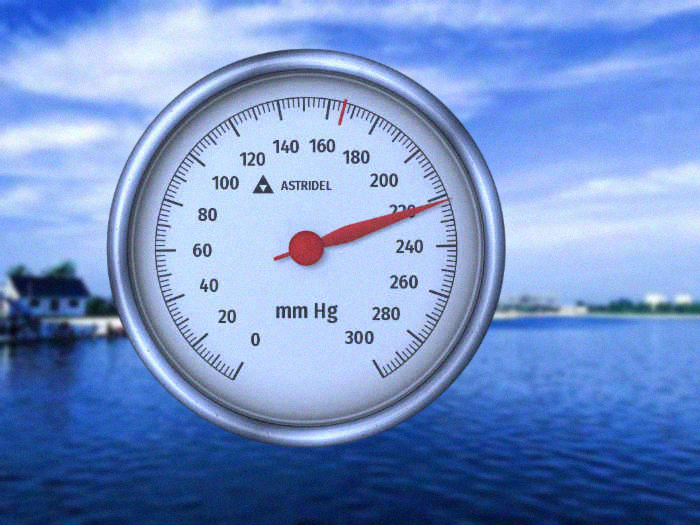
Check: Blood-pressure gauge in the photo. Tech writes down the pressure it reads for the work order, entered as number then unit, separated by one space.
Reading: 222 mmHg
